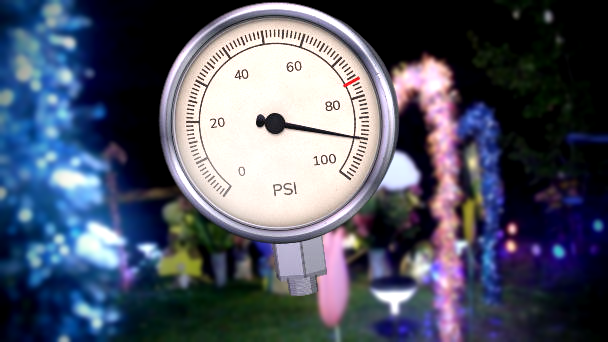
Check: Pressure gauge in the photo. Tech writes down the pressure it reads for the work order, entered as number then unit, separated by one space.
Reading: 90 psi
